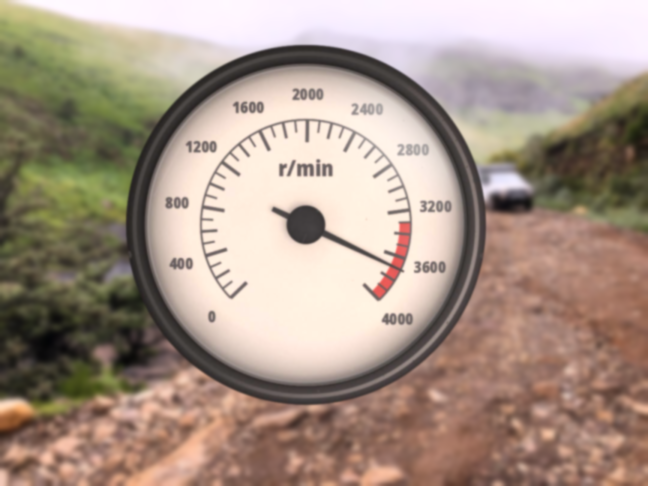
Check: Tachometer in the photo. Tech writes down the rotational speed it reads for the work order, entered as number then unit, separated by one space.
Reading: 3700 rpm
